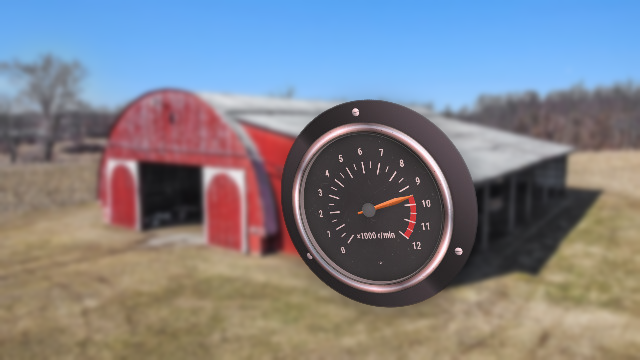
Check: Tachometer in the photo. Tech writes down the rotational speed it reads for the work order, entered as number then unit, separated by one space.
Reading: 9500 rpm
